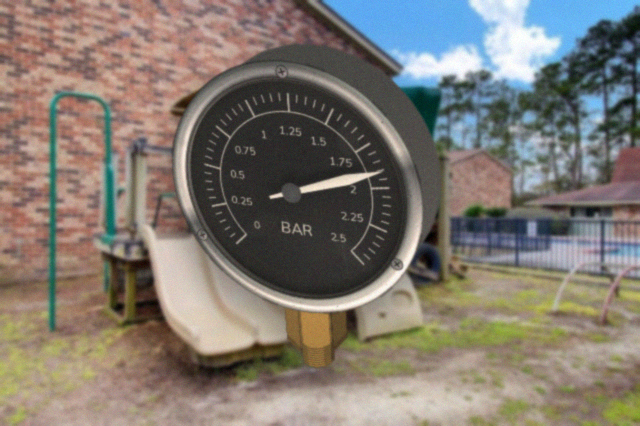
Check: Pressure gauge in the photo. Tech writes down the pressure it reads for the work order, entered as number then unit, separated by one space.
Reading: 1.9 bar
